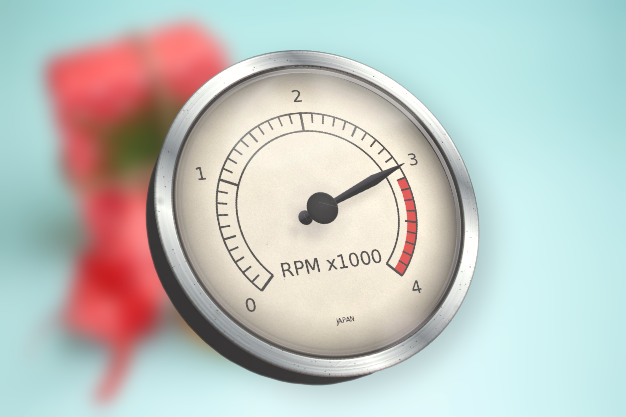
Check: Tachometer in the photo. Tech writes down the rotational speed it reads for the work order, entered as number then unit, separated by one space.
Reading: 3000 rpm
